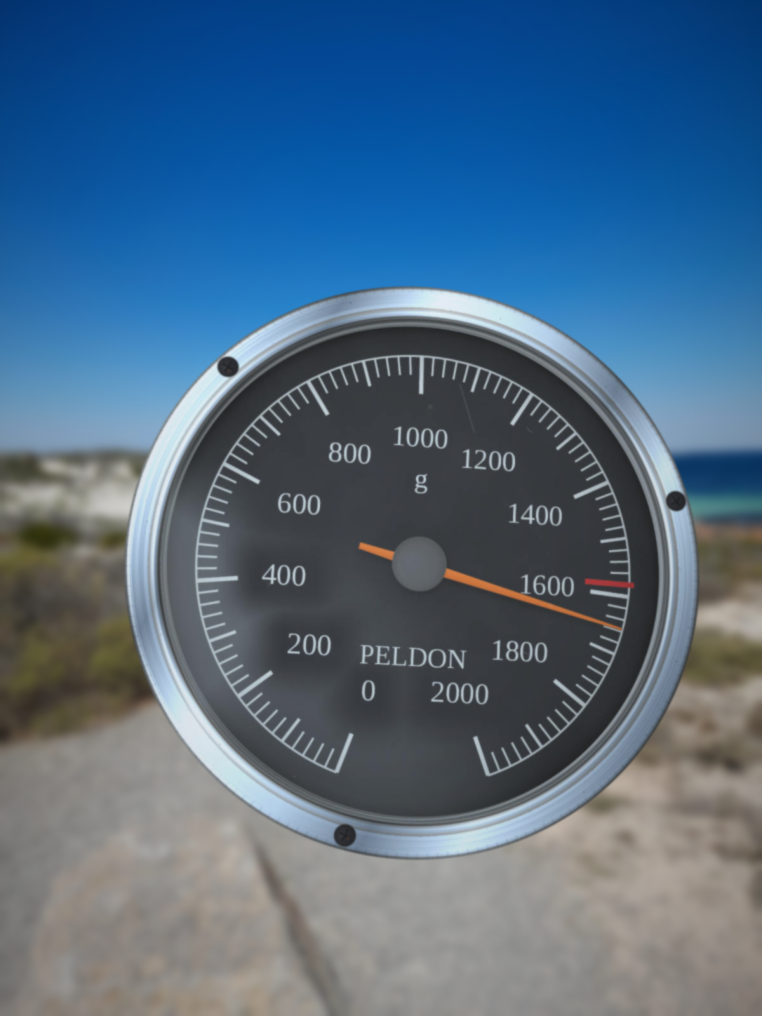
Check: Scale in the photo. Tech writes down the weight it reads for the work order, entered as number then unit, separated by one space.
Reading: 1660 g
